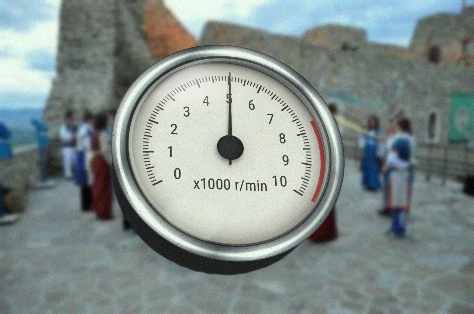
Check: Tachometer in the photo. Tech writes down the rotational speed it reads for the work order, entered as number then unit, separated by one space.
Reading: 5000 rpm
